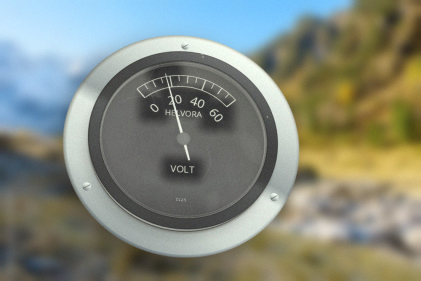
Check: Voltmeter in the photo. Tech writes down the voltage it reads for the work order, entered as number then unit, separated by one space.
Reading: 17.5 V
